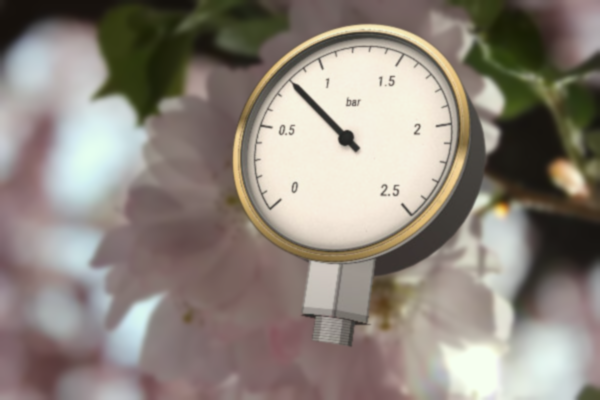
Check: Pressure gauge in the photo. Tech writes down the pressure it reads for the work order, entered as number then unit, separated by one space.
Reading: 0.8 bar
